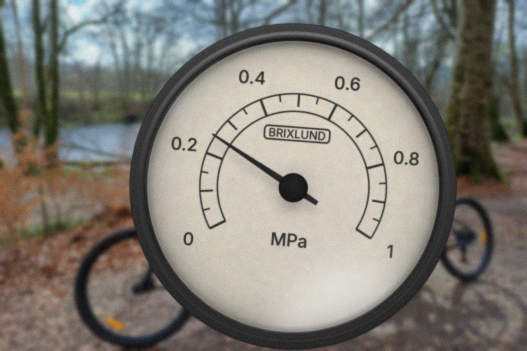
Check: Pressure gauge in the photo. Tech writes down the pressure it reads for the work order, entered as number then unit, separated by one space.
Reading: 0.25 MPa
